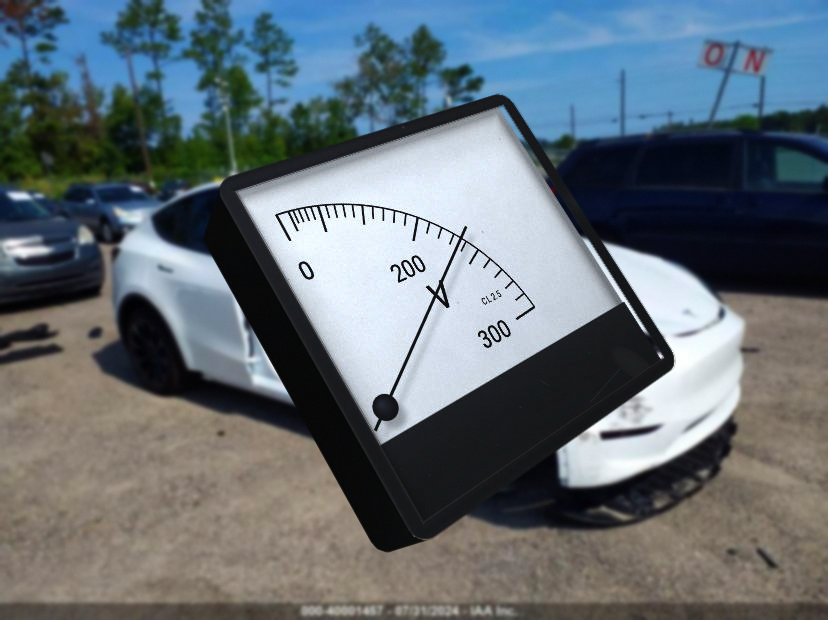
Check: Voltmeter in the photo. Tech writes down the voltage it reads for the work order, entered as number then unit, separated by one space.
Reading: 235 V
